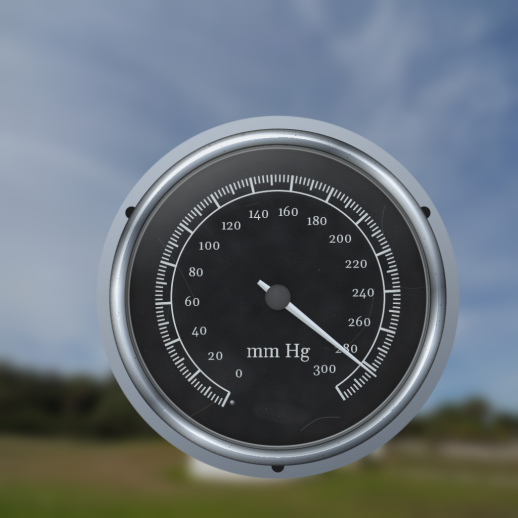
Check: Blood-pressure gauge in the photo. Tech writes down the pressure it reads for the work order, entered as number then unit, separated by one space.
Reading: 282 mmHg
